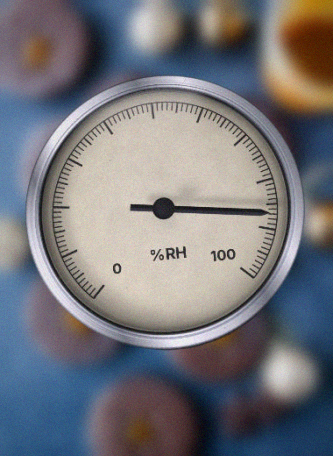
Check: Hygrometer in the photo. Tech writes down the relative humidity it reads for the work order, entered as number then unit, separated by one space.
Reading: 87 %
